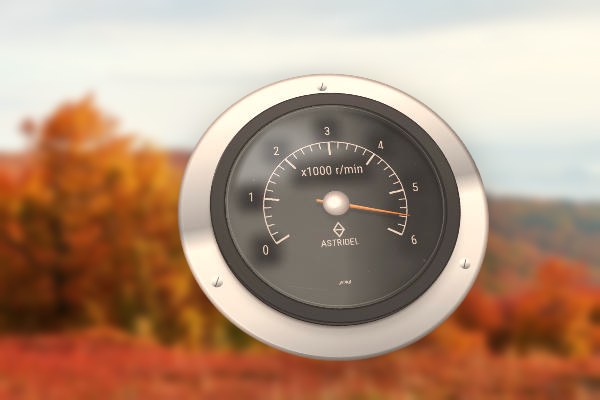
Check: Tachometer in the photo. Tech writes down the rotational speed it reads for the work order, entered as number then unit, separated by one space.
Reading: 5600 rpm
